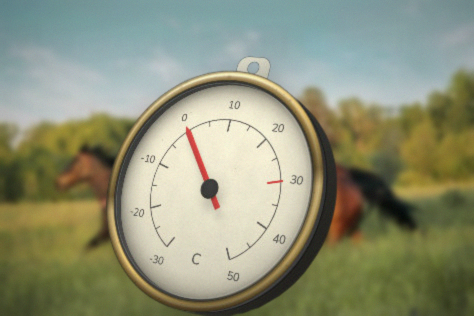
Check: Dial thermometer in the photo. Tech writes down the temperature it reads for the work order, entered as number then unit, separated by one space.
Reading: 0 °C
